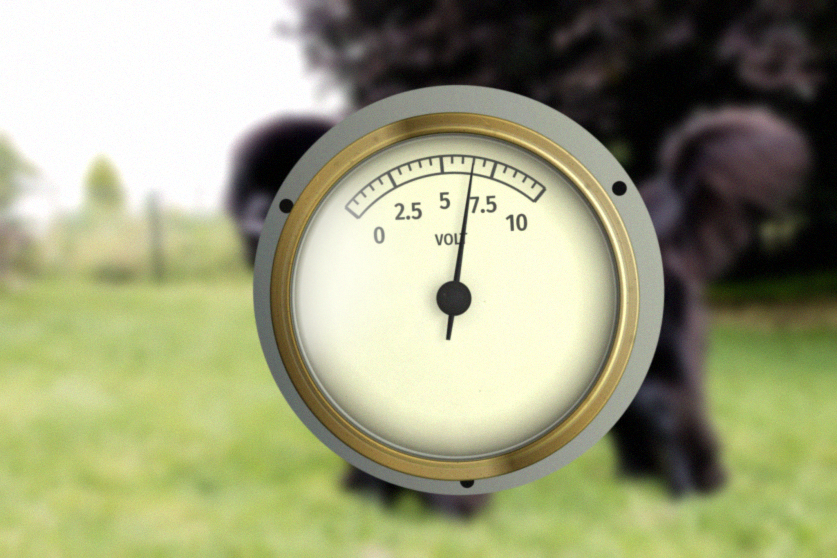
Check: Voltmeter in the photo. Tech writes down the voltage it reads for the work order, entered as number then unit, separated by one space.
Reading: 6.5 V
